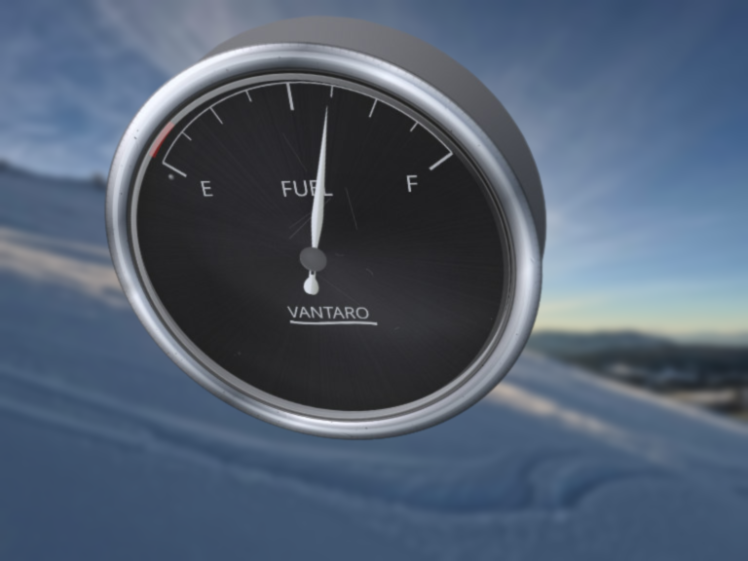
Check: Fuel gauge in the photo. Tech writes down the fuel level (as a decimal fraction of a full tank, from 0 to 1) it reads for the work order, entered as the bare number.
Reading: 0.625
